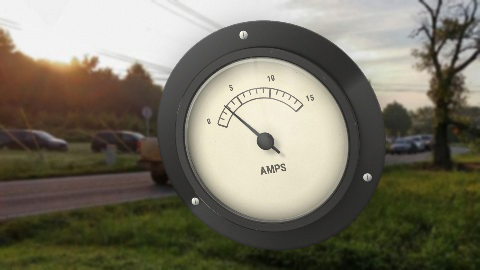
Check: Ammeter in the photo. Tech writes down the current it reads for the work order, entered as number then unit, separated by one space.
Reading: 3 A
